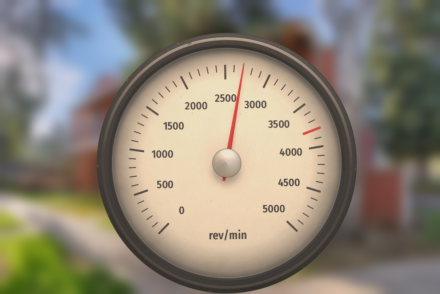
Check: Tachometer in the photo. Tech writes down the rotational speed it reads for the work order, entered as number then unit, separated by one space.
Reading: 2700 rpm
